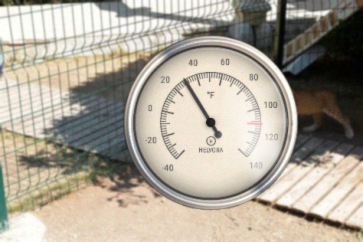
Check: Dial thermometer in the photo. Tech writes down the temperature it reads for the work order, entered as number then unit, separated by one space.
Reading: 30 °F
